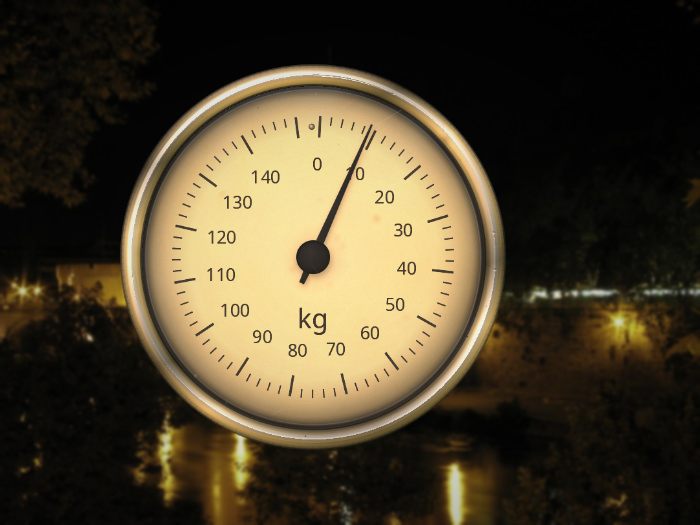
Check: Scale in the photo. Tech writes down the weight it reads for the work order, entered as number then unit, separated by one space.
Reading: 9 kg
